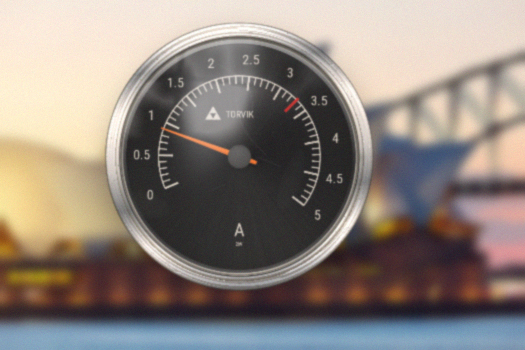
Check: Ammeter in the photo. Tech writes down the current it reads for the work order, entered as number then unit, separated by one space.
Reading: 0.9 A
